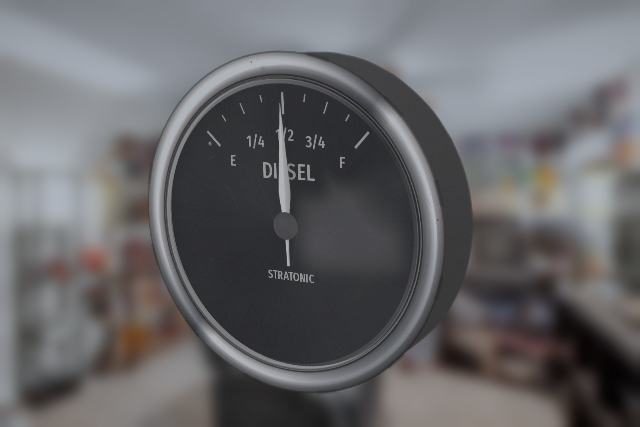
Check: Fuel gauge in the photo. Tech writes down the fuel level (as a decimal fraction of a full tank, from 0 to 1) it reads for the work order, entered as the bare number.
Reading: 0.5
